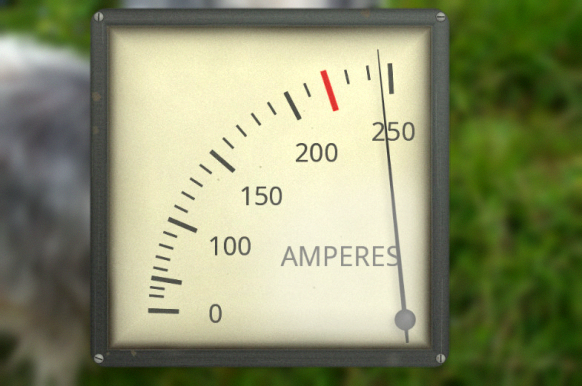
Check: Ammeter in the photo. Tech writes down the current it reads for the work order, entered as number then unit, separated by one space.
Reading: 245 A
